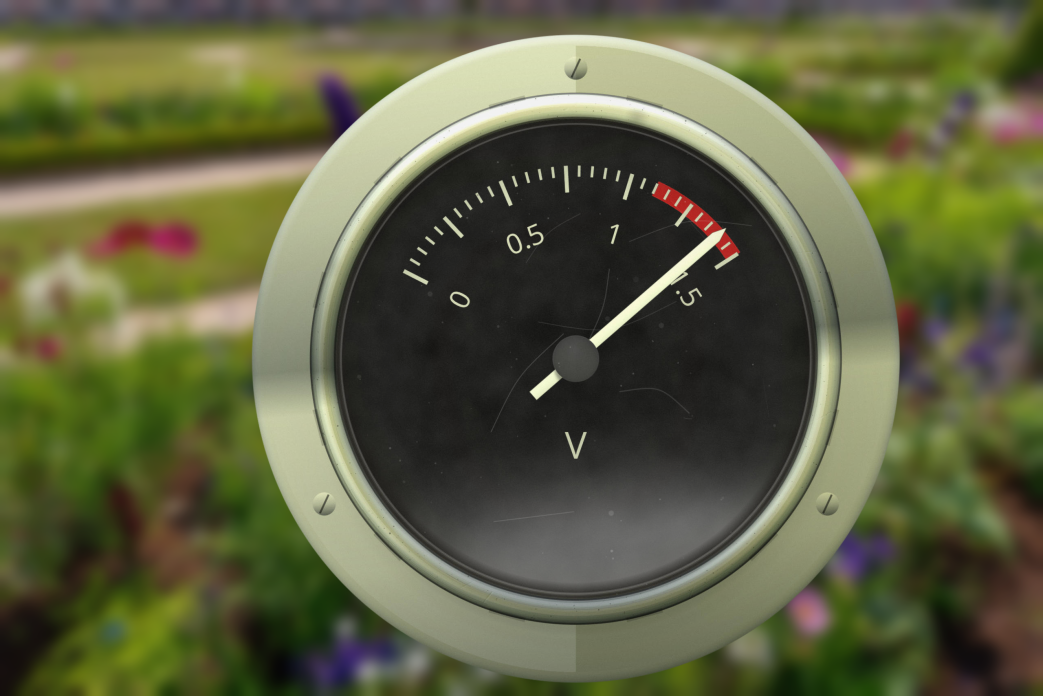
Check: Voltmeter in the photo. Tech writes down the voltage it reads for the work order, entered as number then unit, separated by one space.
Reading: 1.4 V
